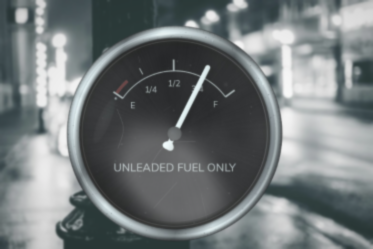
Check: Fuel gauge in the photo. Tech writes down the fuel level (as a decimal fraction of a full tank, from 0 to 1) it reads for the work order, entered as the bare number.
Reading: 0.75
